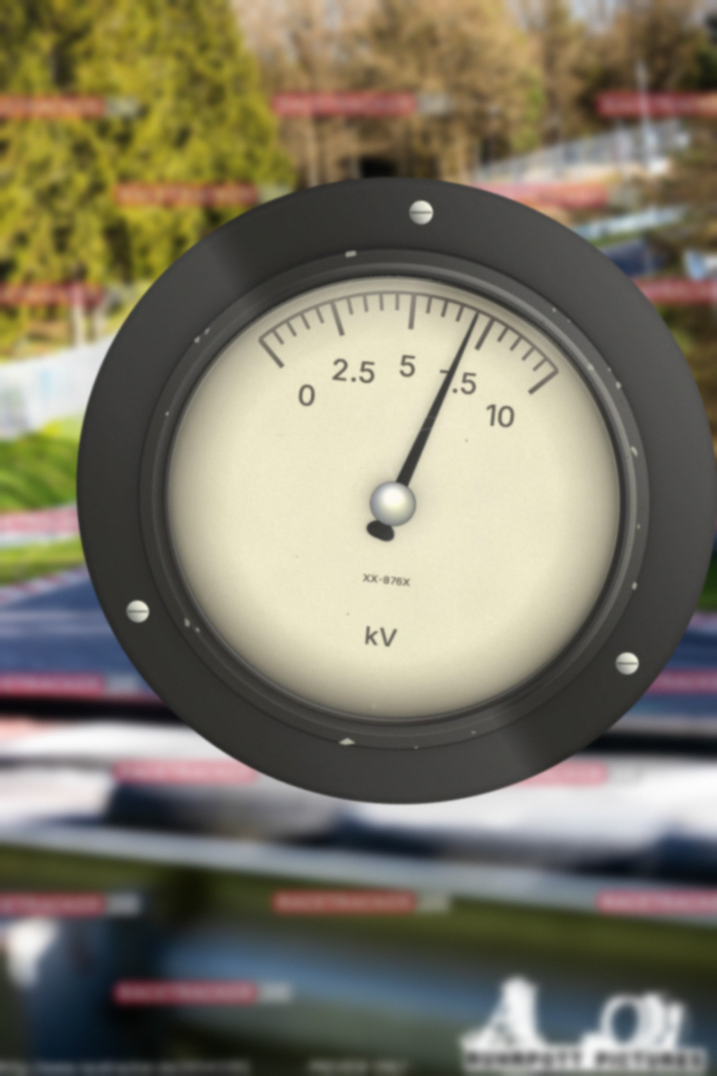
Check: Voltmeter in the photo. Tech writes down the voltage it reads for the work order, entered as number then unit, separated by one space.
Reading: 7 kV
